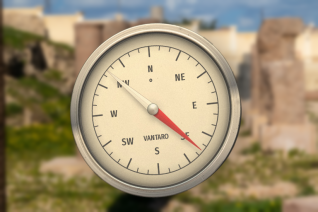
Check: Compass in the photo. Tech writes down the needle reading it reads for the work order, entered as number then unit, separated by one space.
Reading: 135 °
